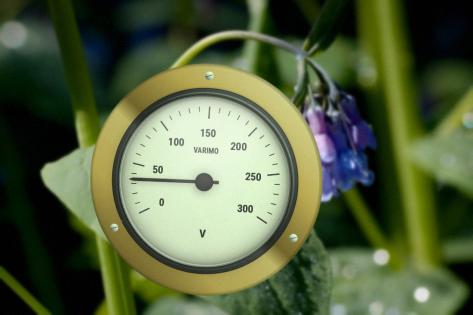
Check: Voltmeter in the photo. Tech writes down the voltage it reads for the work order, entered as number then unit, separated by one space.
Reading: 35 V
